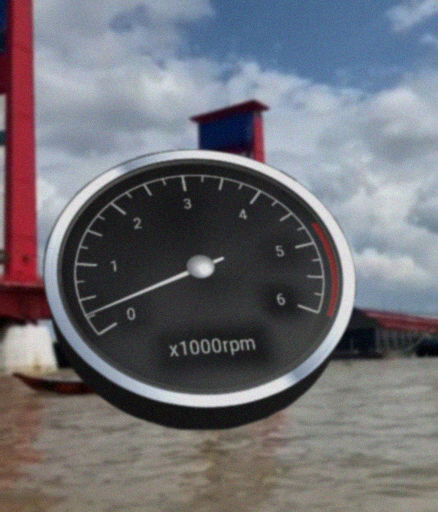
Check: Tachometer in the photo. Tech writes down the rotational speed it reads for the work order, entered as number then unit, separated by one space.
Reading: 250 rpm
